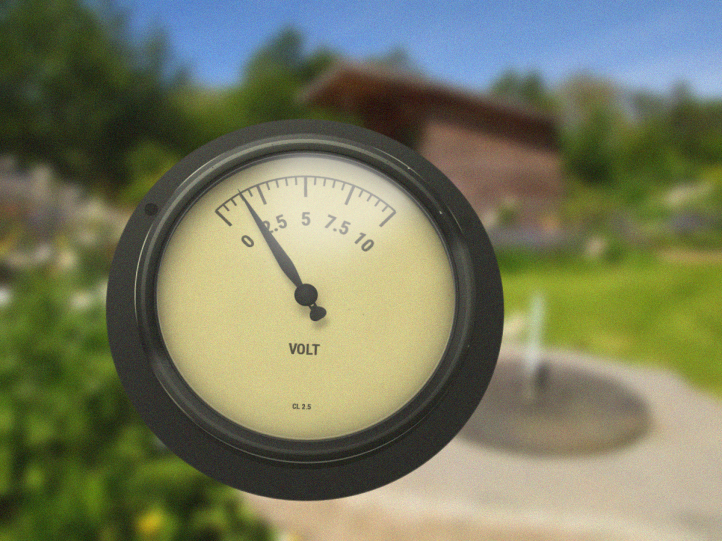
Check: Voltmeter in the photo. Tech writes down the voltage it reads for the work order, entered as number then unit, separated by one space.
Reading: 1.5 V
